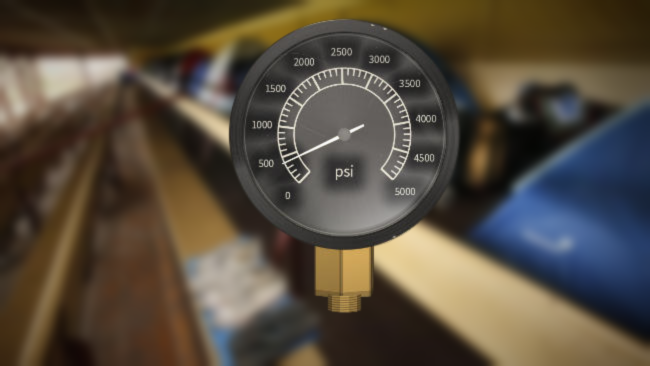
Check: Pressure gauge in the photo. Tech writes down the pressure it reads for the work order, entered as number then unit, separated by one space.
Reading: 400 psi
